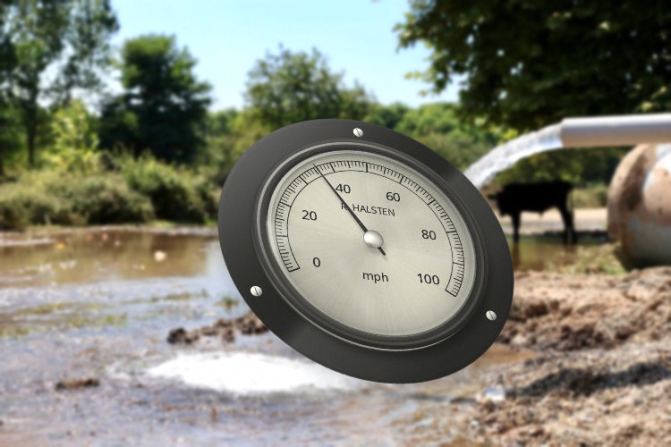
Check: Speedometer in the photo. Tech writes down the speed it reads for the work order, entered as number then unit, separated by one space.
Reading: 35 mph
